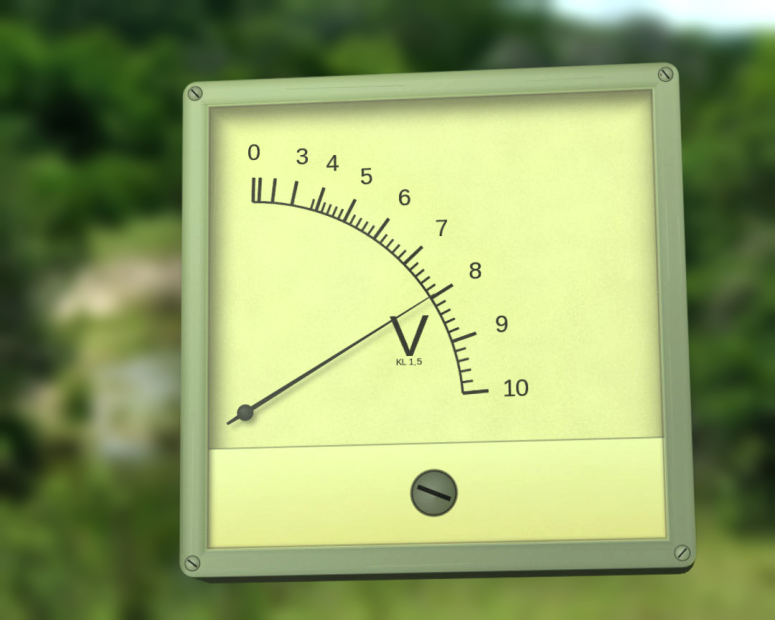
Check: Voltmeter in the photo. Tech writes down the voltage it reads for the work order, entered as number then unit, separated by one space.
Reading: 8 V
